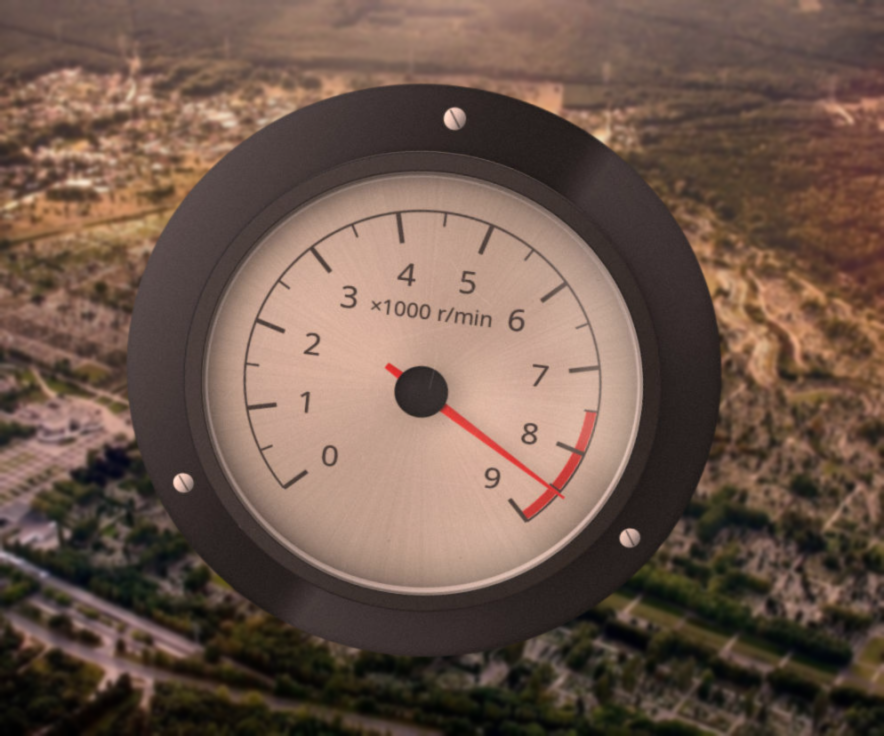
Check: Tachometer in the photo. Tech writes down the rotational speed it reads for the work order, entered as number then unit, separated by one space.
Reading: 8500 rpm
